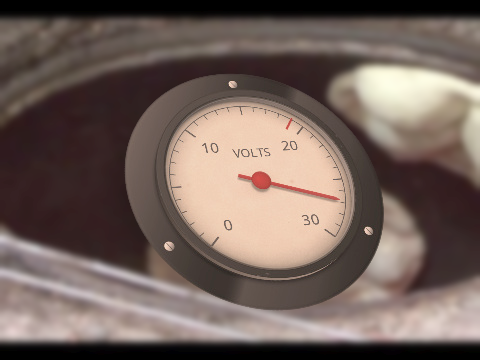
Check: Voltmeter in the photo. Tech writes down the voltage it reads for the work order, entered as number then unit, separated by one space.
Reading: 27 V
